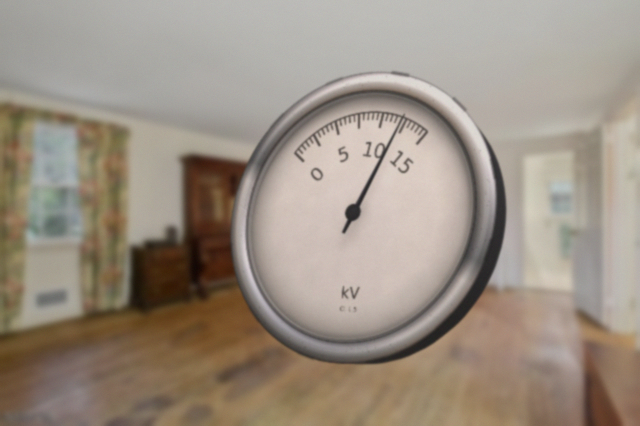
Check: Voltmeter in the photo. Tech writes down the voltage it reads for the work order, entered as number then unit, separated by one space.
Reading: 12.5 kV
